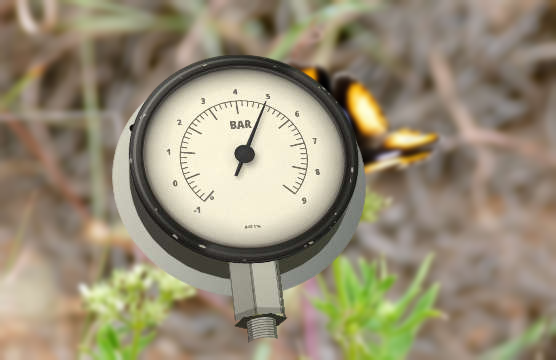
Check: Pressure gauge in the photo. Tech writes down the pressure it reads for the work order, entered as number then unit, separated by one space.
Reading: 5 bar
